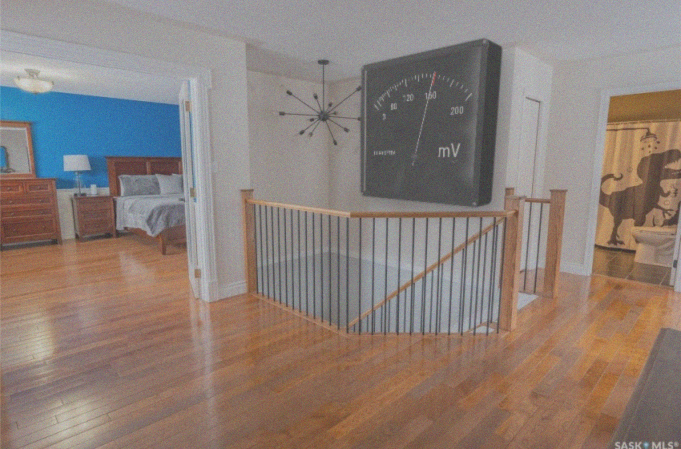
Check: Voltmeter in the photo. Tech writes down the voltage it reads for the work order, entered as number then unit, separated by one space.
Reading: 160 mV
